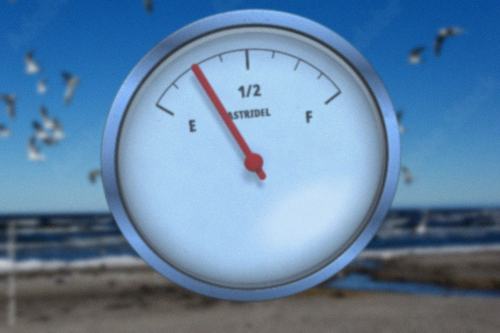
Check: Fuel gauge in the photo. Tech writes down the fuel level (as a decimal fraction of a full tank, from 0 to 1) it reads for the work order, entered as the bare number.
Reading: 0.25
